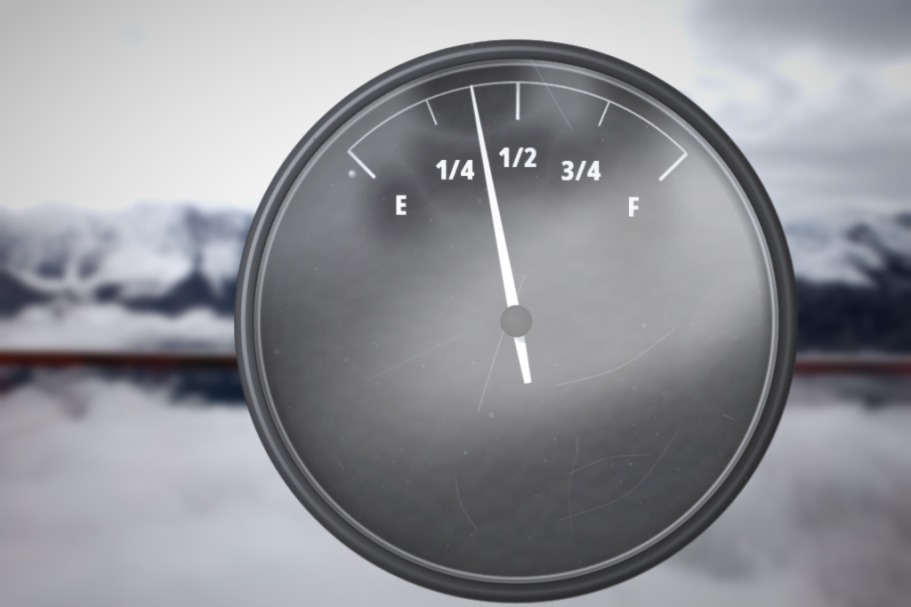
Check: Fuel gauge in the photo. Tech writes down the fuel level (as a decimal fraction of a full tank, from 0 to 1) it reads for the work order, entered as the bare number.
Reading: 0.375
